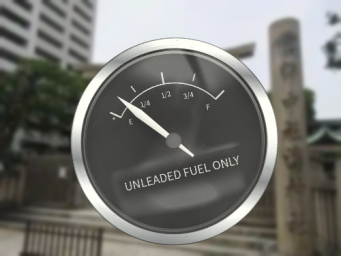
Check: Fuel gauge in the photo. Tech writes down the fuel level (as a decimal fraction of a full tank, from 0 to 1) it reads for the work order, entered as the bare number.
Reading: 0.125
